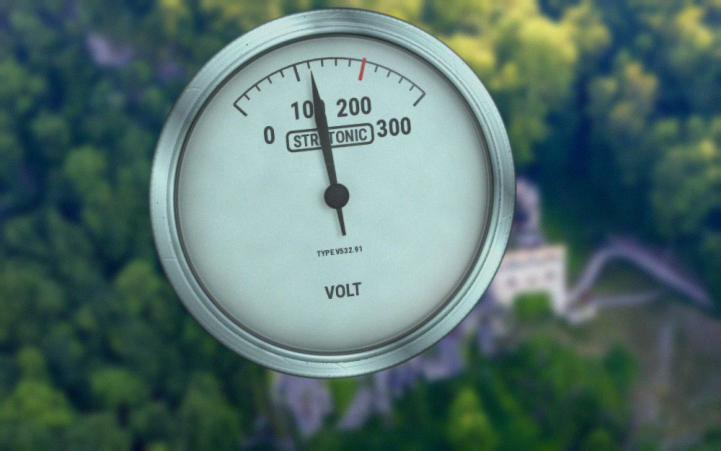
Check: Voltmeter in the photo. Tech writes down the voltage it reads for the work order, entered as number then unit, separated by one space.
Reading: 120 V
